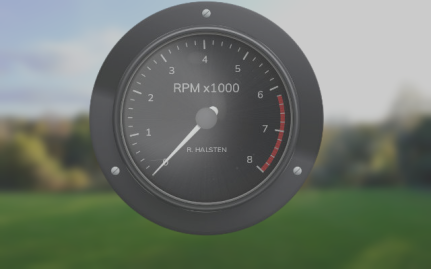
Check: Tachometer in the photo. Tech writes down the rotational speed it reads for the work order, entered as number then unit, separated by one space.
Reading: 0 rpm
